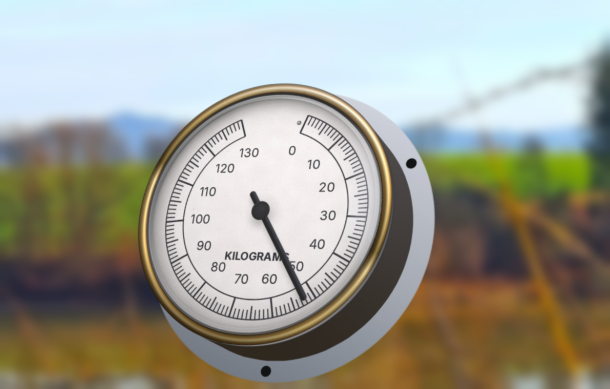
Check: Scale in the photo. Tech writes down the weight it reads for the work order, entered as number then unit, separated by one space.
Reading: 52 kg
